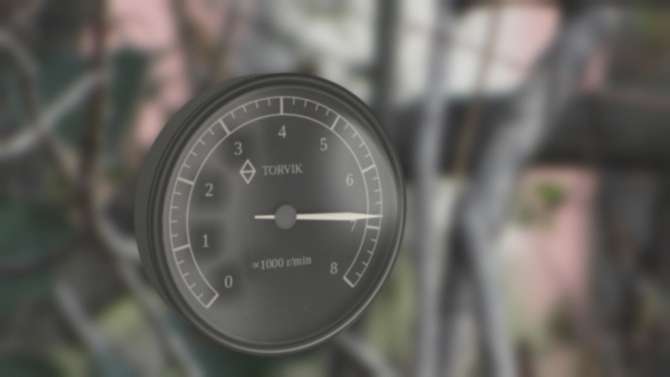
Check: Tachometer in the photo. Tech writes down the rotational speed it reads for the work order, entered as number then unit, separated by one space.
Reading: 6800 rpm
